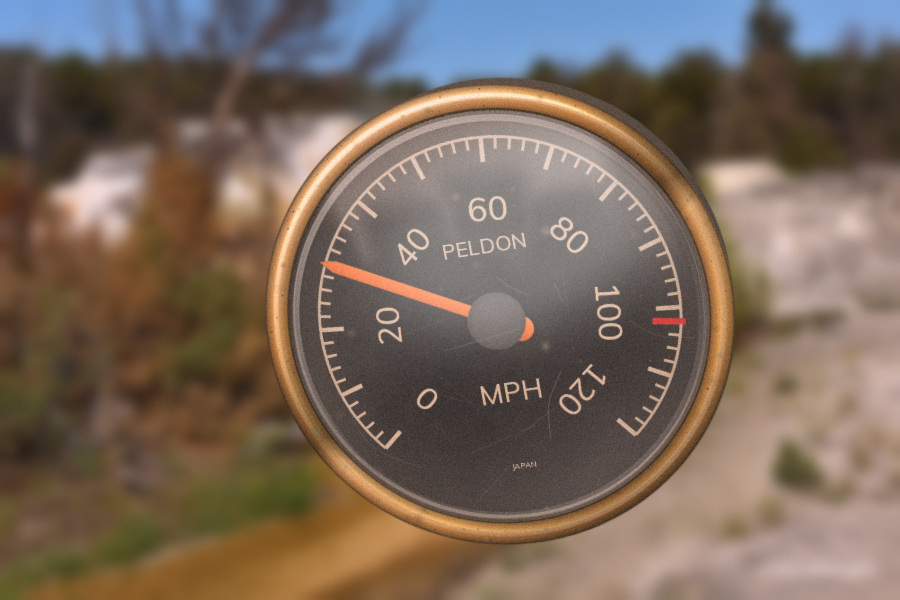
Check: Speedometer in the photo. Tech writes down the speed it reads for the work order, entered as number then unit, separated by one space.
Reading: 30 mph
